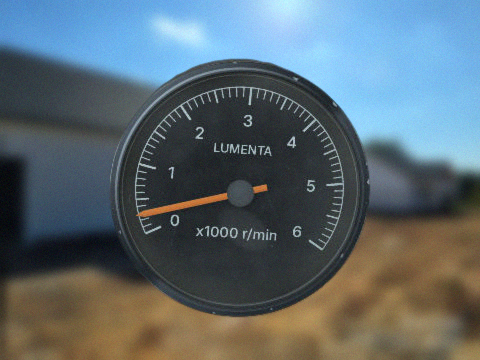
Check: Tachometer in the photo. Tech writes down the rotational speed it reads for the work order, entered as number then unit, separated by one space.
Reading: 300 rpm
